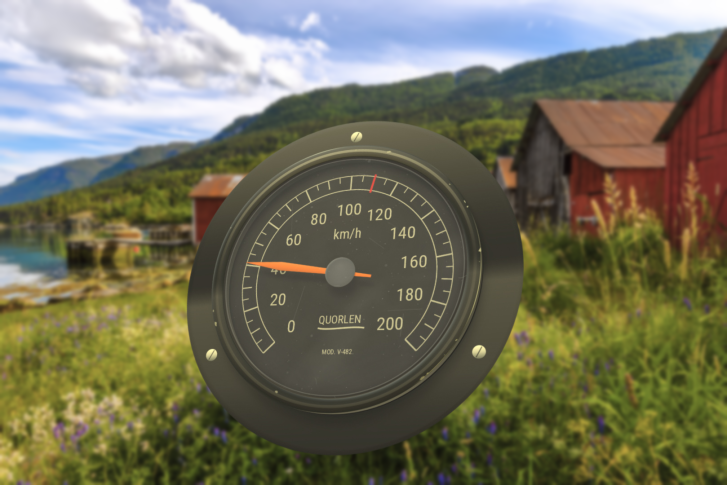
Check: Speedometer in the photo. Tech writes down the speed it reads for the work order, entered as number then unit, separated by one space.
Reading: 40 km/h
